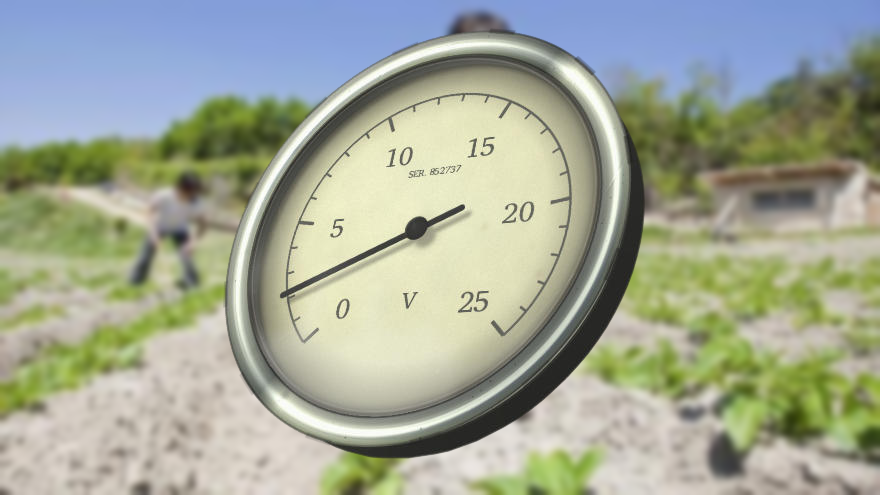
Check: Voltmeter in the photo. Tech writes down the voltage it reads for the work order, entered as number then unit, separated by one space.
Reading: 2 V
